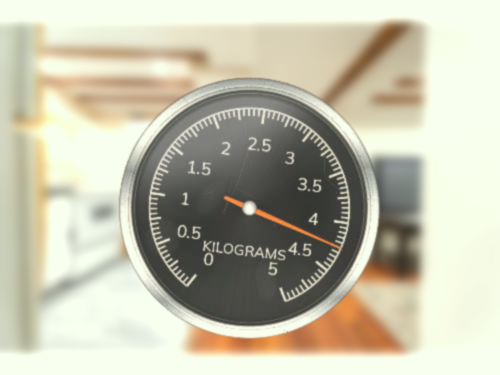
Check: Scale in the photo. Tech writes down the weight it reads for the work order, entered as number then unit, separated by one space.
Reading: 4.25 kg
